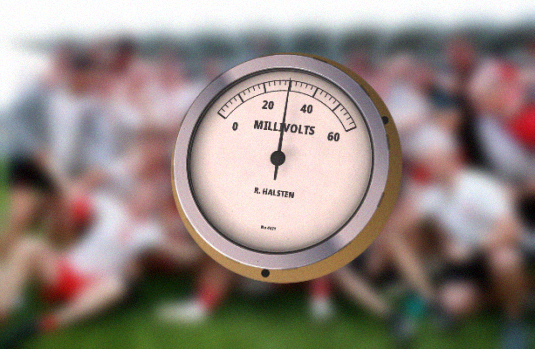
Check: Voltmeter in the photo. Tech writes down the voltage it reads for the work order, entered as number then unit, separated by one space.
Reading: 30 mV
